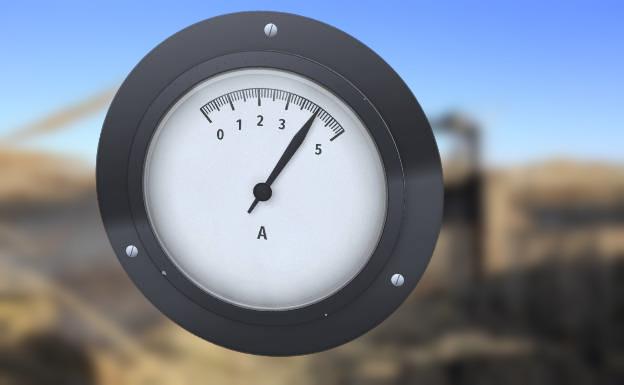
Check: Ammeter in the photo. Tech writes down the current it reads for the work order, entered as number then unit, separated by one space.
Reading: 4 A
